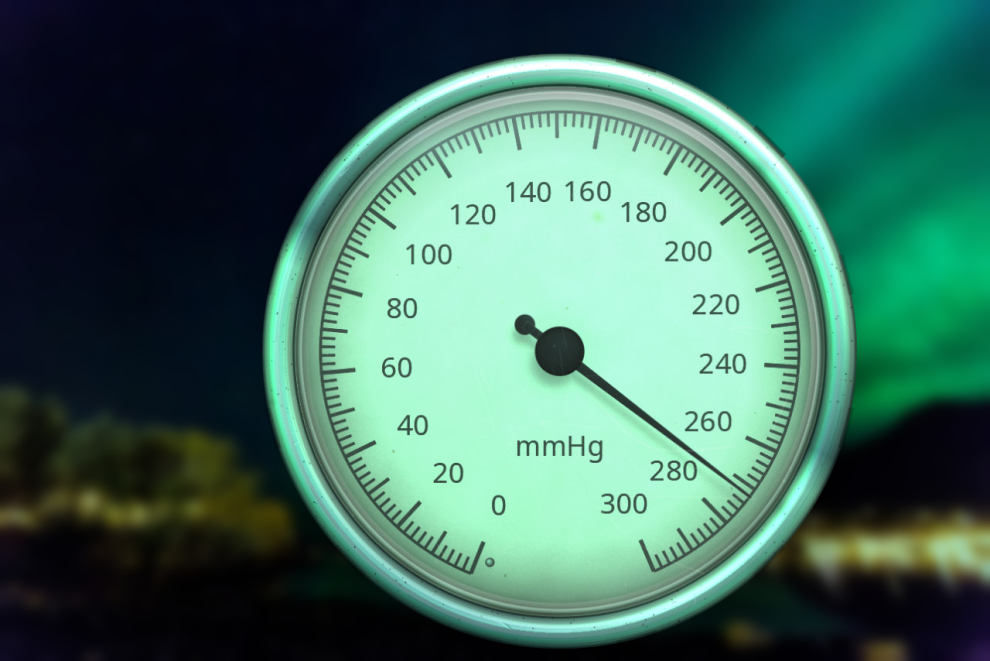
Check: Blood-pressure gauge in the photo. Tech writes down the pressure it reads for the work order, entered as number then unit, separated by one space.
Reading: 272 mmHg
